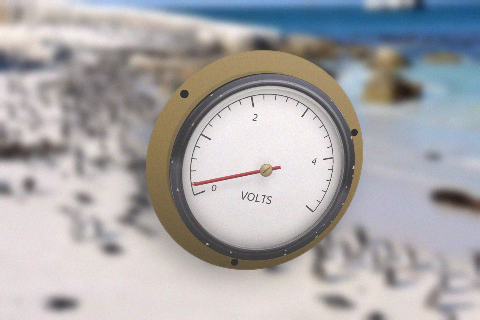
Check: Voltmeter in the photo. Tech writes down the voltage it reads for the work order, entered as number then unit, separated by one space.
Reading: 0.2 V
